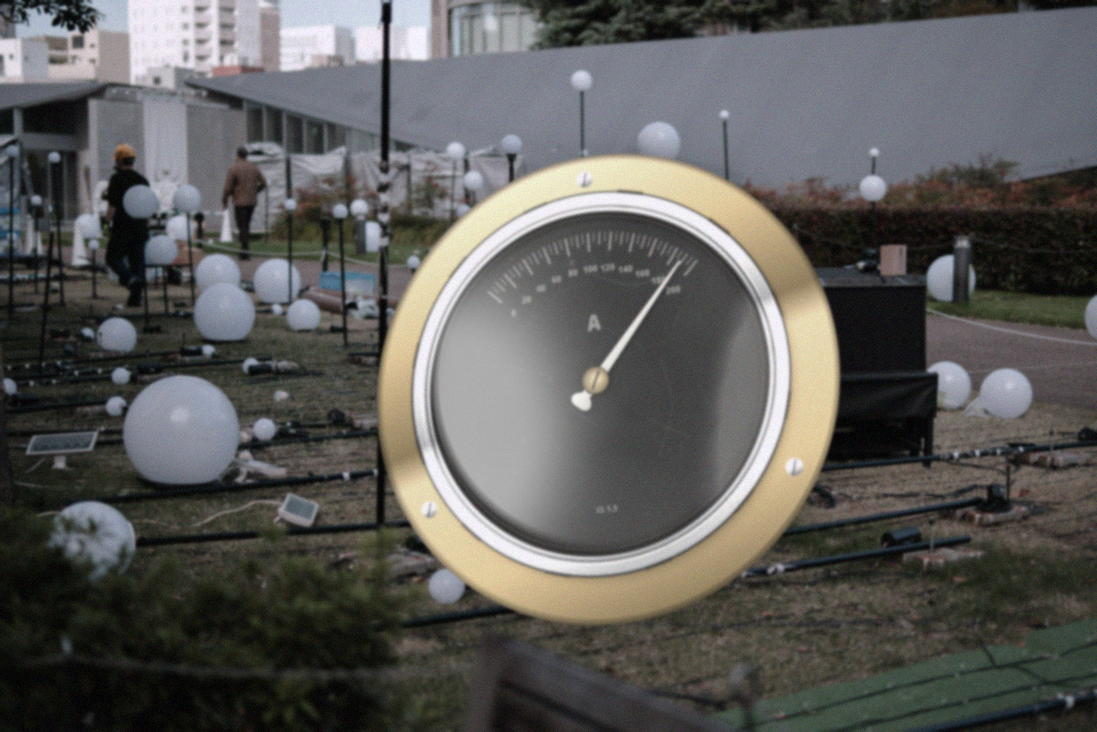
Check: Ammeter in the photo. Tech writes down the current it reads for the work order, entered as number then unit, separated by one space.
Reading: 190 A
